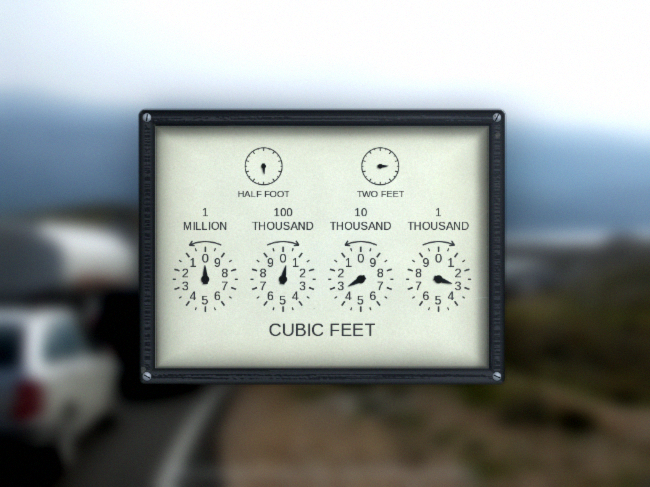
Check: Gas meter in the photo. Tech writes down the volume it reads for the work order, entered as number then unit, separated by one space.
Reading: 3300 ft³
